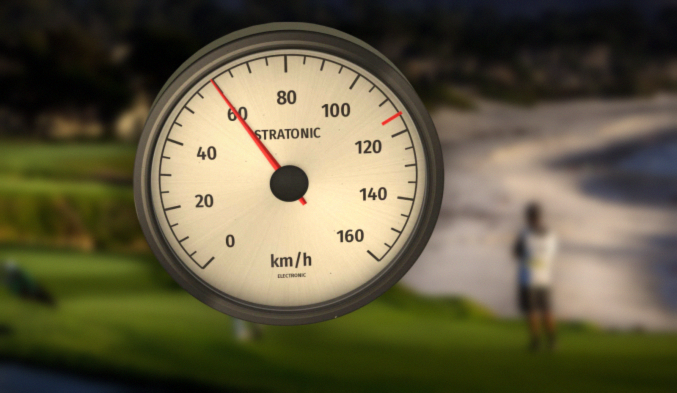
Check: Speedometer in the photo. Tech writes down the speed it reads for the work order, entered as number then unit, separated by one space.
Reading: 60 km/h
